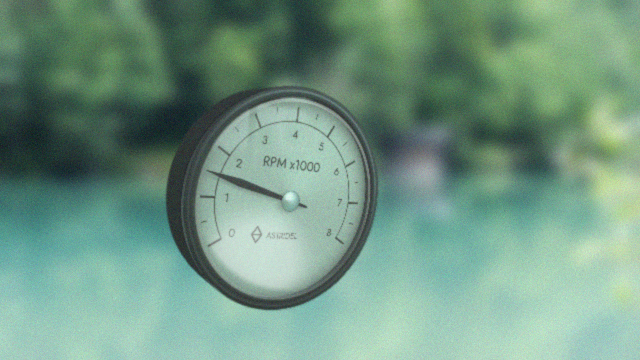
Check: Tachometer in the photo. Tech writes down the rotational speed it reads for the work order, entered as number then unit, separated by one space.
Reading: 1500 rpm
